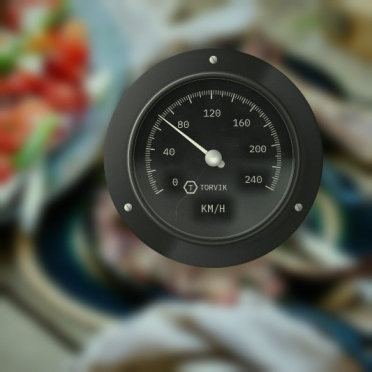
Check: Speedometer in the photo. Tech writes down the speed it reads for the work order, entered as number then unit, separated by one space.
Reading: 70 km/h
